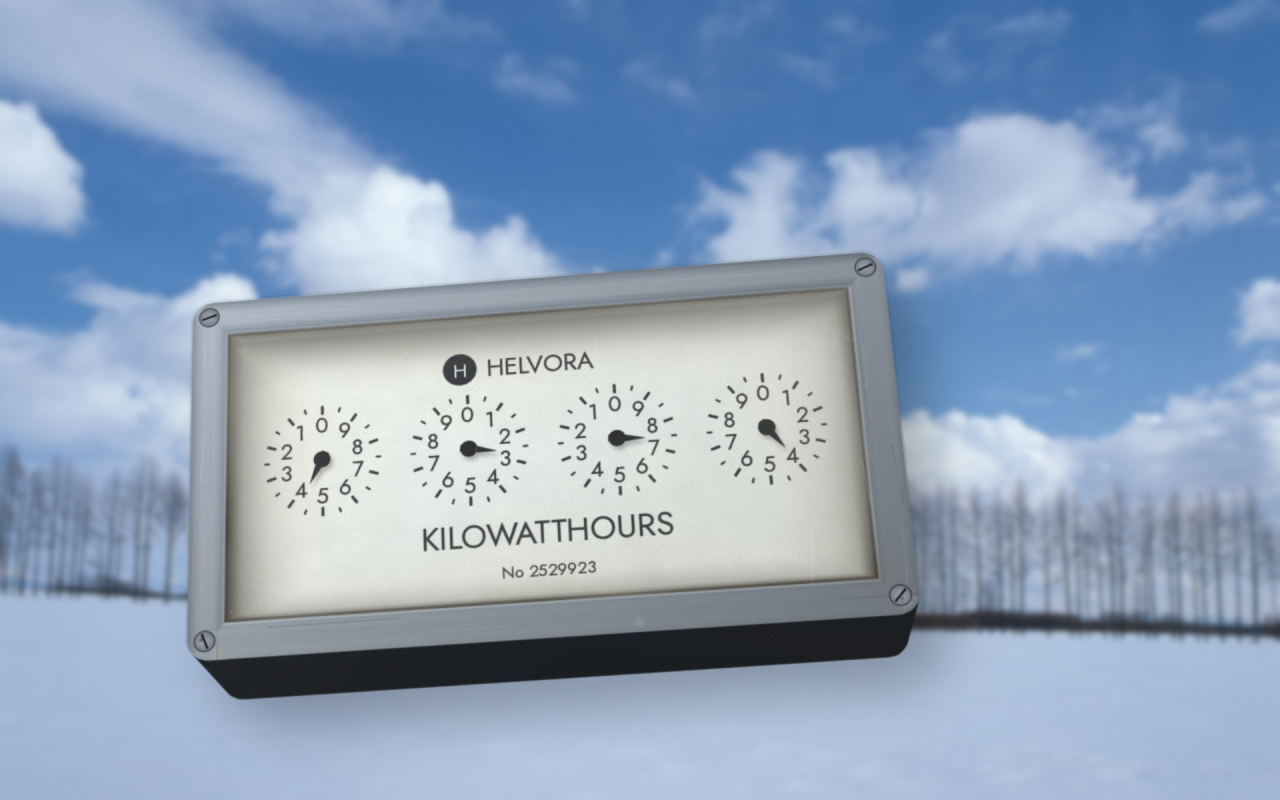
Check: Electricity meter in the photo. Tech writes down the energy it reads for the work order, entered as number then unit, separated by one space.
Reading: 4274 kWh
